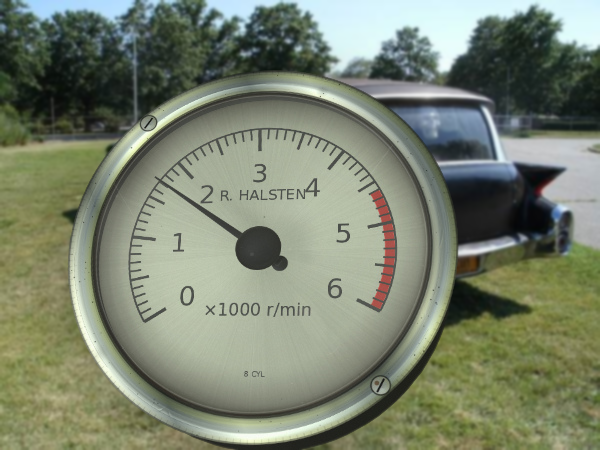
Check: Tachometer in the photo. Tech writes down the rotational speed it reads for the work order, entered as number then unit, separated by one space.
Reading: 1700 rpm
